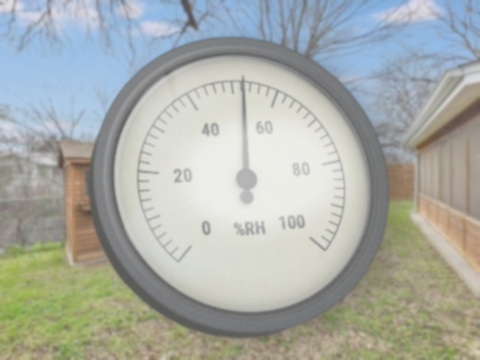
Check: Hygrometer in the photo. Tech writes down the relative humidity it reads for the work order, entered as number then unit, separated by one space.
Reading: 52 %
